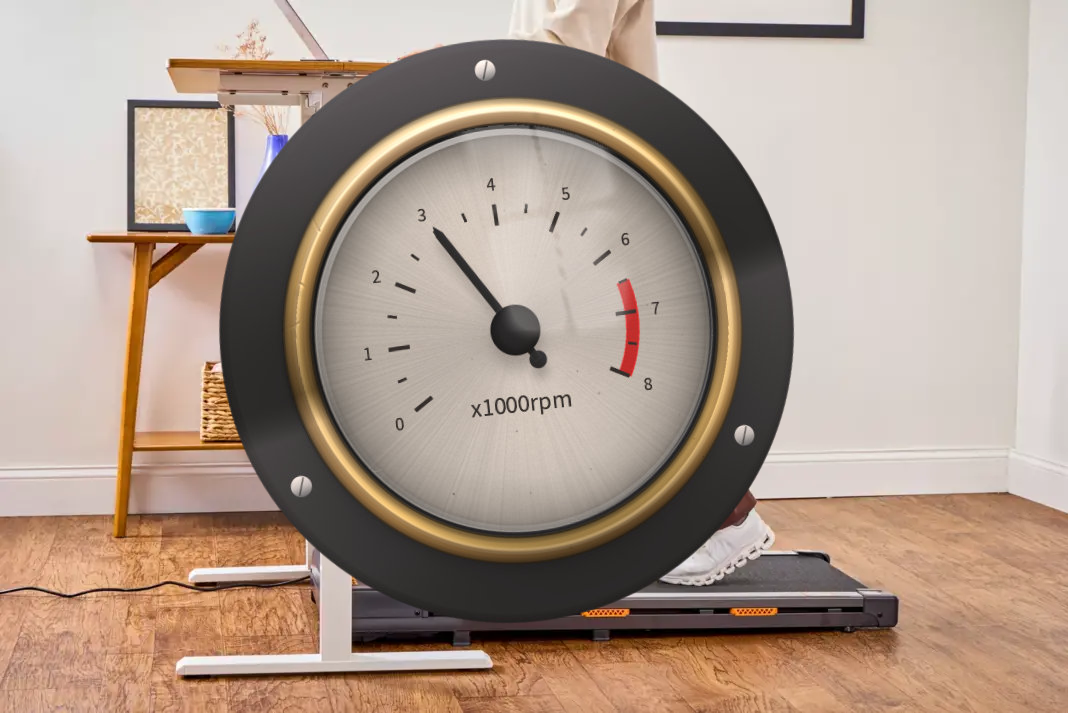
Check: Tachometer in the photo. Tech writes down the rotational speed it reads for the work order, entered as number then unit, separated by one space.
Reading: 3000 rpm
